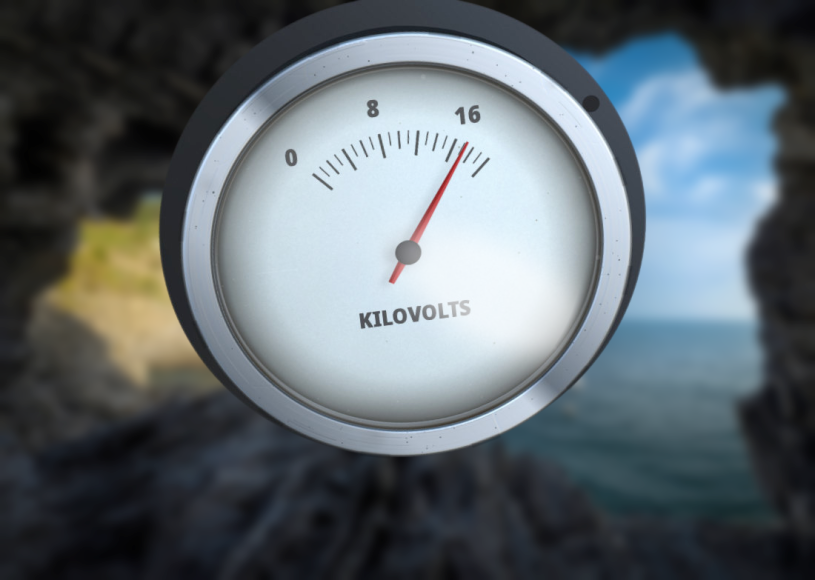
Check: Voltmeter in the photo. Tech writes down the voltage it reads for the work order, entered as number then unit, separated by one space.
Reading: 17 kV
